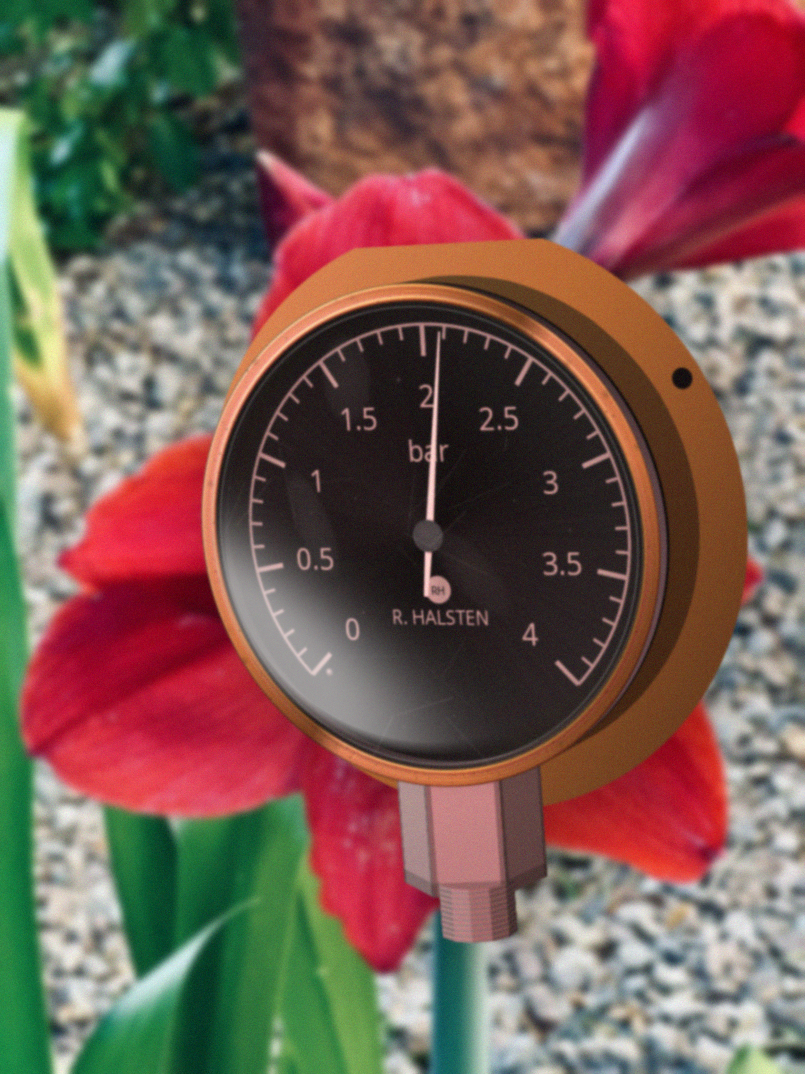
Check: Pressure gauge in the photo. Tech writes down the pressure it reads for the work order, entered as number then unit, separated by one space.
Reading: 2.1 bar
